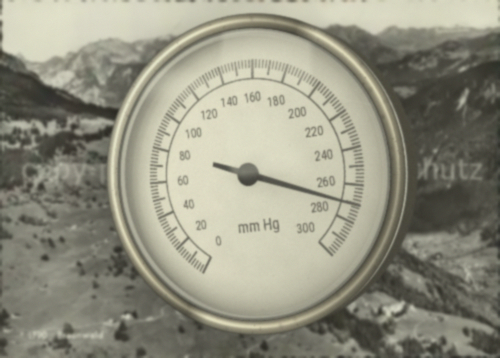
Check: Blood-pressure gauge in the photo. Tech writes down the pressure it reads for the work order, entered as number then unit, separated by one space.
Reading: 270 mmHg
